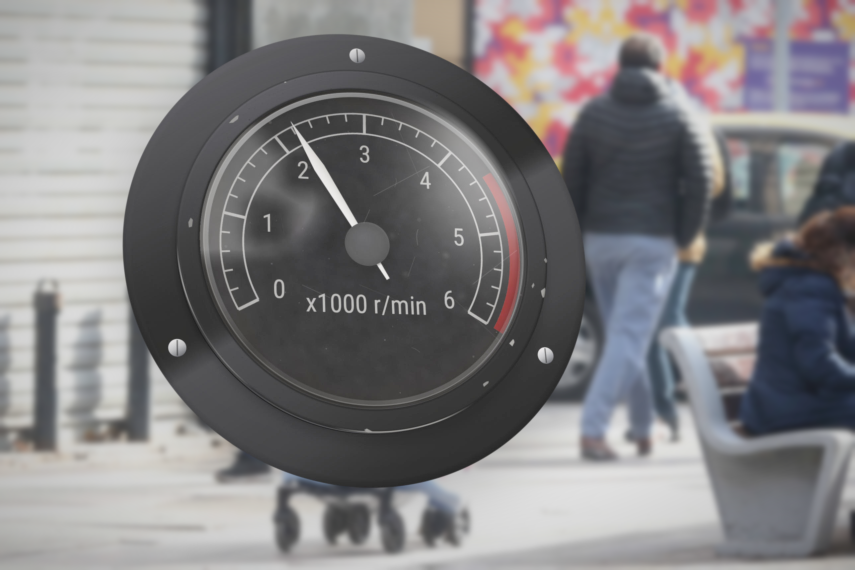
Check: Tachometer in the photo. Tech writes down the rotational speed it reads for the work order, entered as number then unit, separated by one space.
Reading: 2200 rpm
